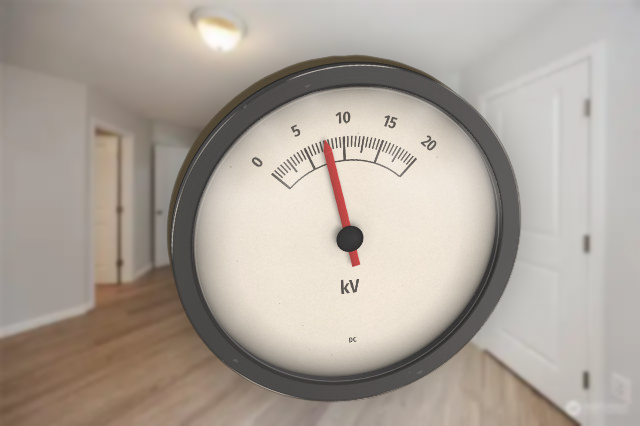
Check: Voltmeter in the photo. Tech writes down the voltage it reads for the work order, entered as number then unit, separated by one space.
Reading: 7.5 kV
